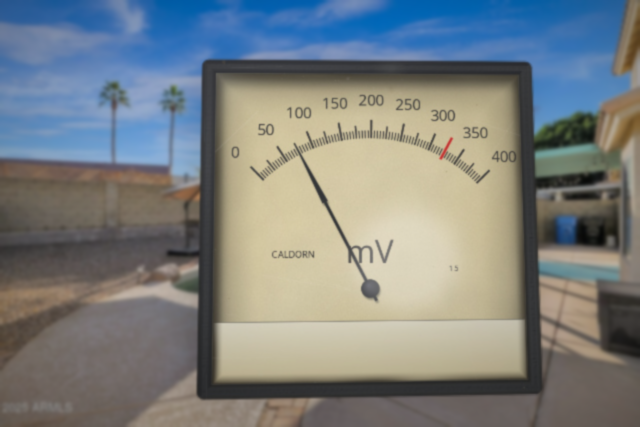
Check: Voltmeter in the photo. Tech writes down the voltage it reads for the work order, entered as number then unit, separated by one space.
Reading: 75 mV
